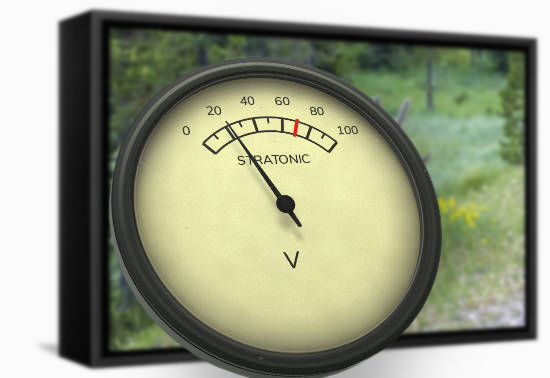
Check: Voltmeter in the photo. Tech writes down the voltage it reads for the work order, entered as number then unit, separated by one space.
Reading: 20 V
